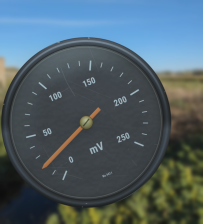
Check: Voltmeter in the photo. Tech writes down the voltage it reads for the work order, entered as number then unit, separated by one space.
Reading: 20 mV
